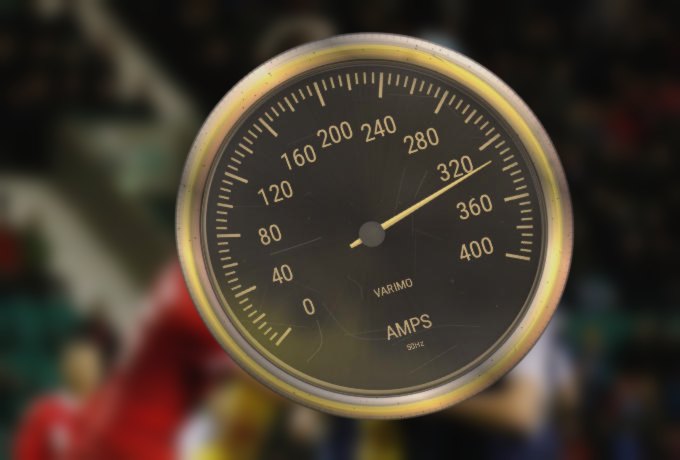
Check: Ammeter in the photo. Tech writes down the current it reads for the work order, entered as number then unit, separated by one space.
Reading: 330 A
